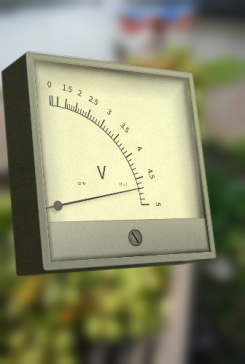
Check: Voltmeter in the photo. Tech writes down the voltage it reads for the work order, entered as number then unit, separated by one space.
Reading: 4.7 V
